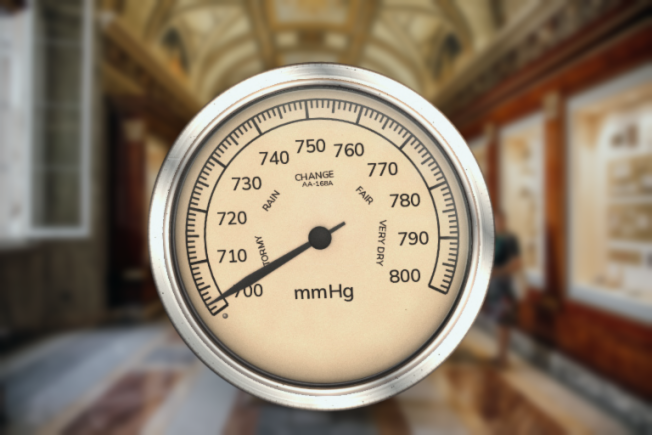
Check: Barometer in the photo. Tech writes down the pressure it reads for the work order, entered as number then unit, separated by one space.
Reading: 702 mmHg
